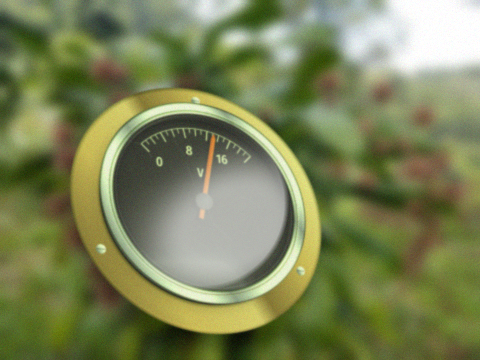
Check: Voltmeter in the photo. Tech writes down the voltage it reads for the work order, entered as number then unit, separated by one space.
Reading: 13 V
